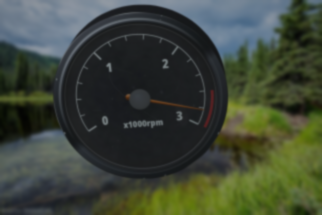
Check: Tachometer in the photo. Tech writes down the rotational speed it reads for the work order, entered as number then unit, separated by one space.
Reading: 2800 rpm
